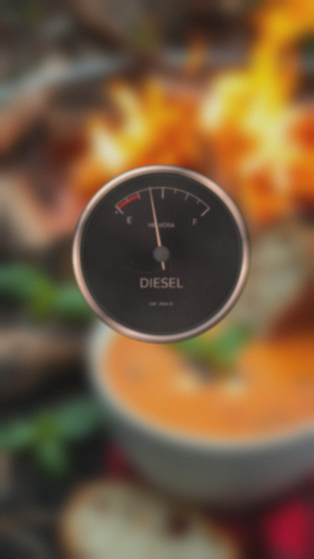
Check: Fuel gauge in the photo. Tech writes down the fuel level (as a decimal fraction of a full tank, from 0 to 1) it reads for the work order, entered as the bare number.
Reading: 0.375
